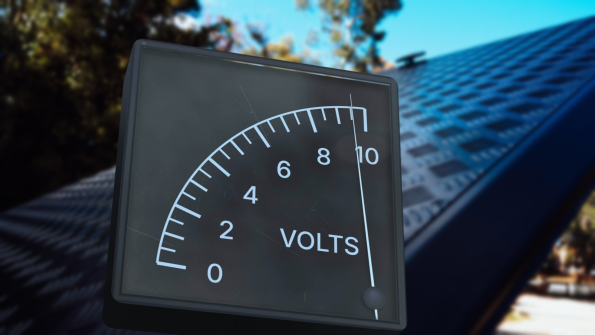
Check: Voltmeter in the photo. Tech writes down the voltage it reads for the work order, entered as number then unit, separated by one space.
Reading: 9.5 V
